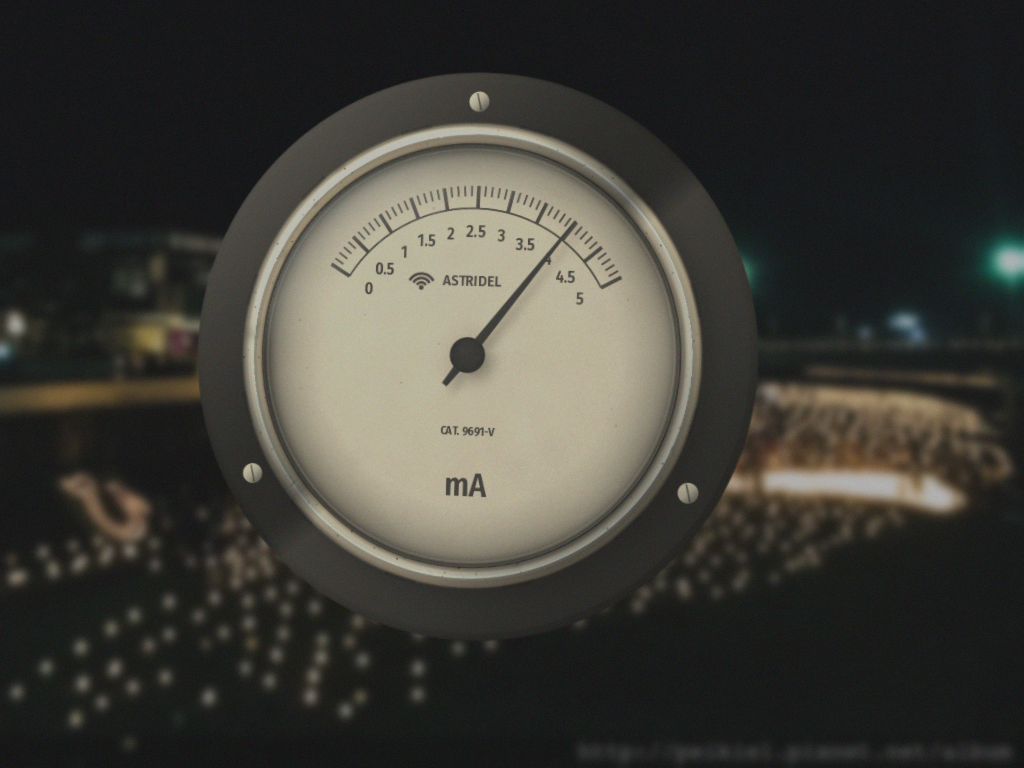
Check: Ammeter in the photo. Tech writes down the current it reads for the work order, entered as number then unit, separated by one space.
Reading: 4 mA
